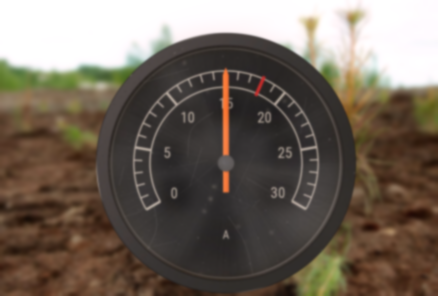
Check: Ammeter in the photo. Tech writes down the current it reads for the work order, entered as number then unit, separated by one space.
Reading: 15 A
